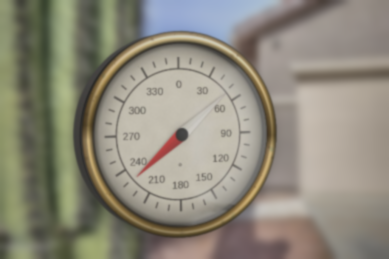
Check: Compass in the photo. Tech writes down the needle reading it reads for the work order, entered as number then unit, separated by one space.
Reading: 230 °
